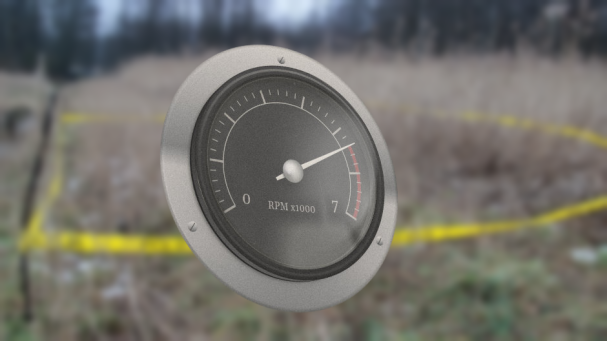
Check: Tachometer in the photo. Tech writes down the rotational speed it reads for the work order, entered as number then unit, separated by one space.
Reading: 5400 rpm
